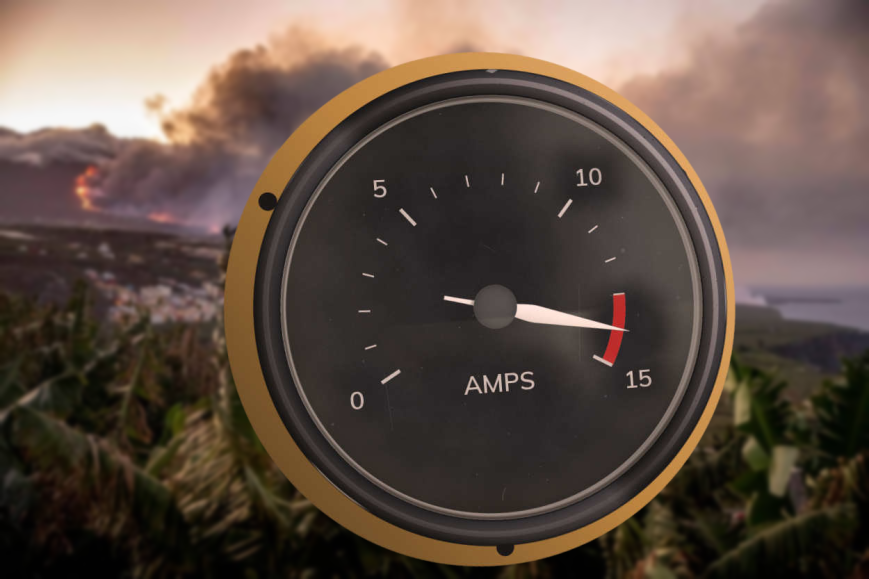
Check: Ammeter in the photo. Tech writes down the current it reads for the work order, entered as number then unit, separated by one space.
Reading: 14 A
